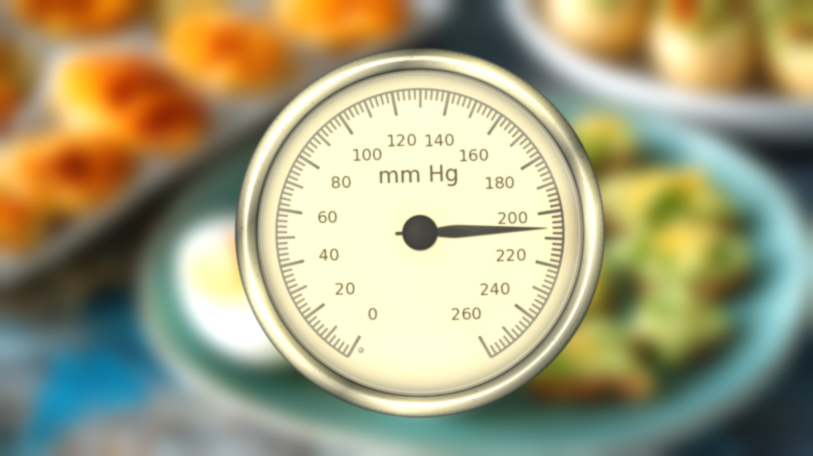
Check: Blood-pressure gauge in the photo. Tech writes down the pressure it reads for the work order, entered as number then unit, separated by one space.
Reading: 206 mmHg
